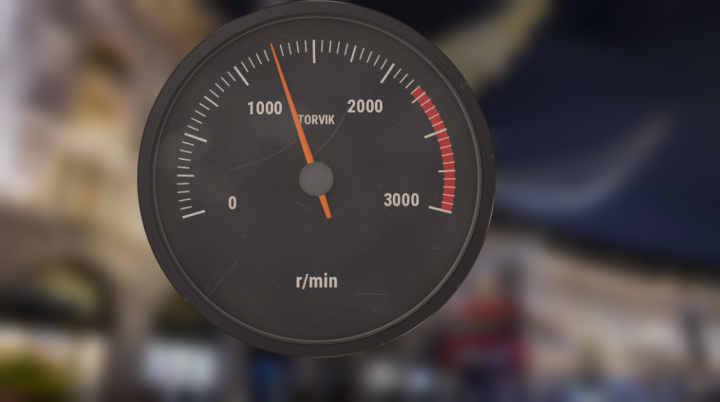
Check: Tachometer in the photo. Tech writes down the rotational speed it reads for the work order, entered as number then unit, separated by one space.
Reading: 1250 rpm
